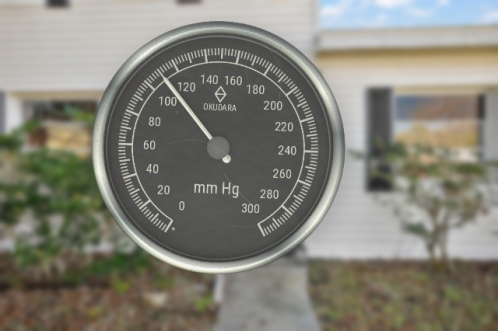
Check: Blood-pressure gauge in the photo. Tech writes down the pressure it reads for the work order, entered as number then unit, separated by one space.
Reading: 110 mmHg
